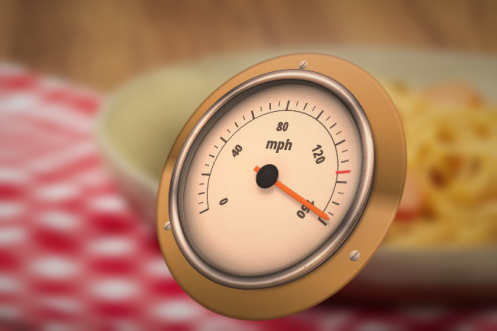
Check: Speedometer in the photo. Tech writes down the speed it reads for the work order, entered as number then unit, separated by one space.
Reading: 157.5 mph
